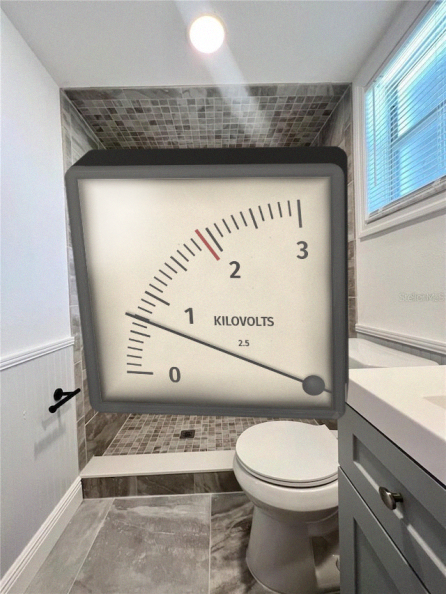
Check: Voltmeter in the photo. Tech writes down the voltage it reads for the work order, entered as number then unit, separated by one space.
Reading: 0.7 kV
